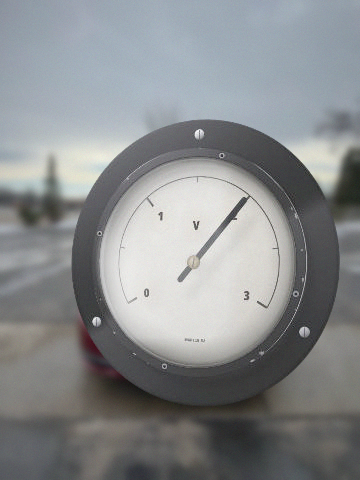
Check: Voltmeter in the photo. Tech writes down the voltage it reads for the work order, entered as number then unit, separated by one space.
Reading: 2 V
